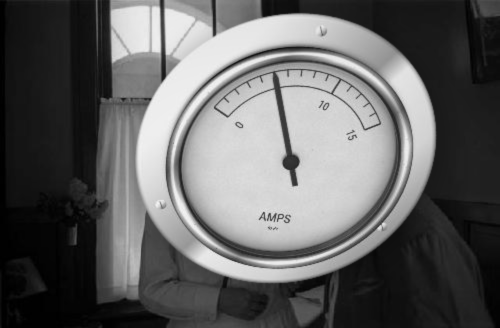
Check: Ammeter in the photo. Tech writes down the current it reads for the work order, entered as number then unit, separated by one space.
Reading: 5 A
